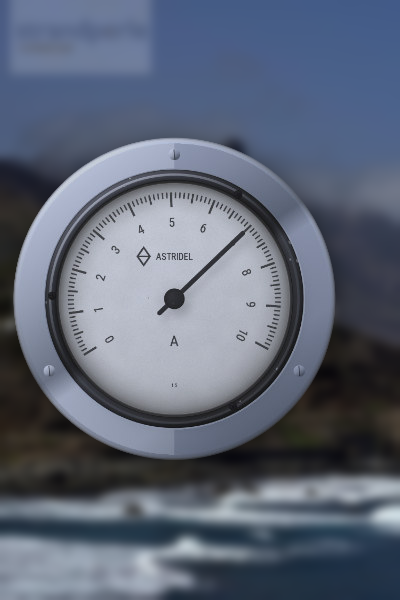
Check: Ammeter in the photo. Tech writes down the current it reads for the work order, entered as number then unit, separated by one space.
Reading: 7 A
